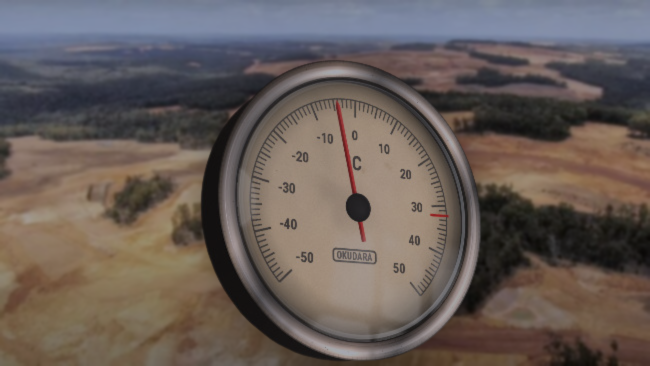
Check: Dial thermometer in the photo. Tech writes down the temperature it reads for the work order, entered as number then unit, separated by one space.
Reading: -5 °C
